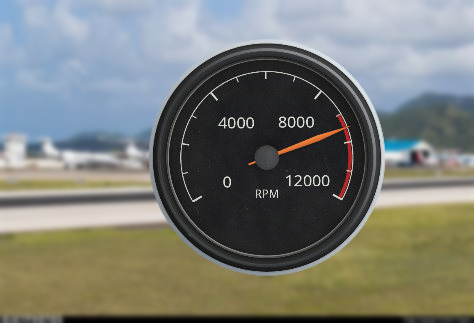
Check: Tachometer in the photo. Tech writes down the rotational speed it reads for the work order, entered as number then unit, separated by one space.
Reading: 9500 rpm
